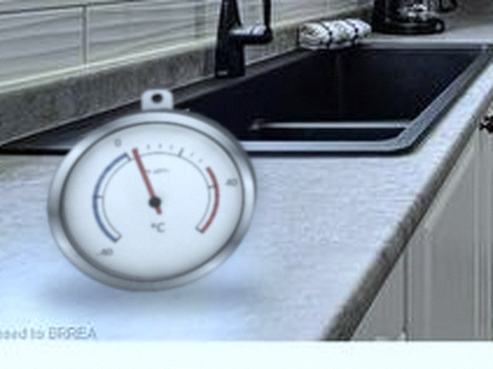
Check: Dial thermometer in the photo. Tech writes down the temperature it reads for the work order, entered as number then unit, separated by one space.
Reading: 4 °C
